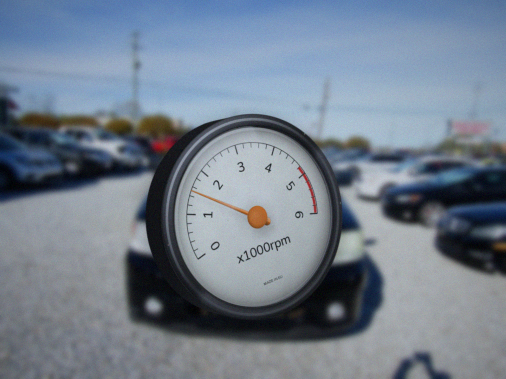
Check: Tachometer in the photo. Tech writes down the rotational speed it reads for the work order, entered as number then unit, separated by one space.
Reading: 1500 rpm
